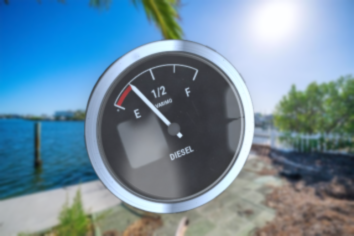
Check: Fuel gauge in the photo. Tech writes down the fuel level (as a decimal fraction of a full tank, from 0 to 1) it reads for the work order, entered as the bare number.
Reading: 0.25
